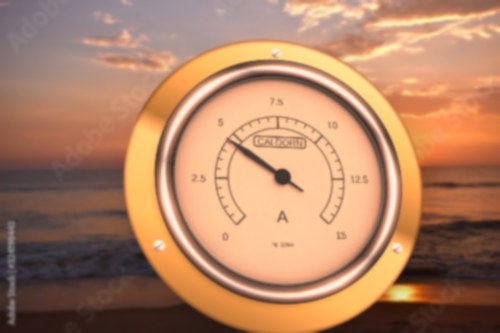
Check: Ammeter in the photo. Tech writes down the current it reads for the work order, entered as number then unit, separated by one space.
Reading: 4.5 A
